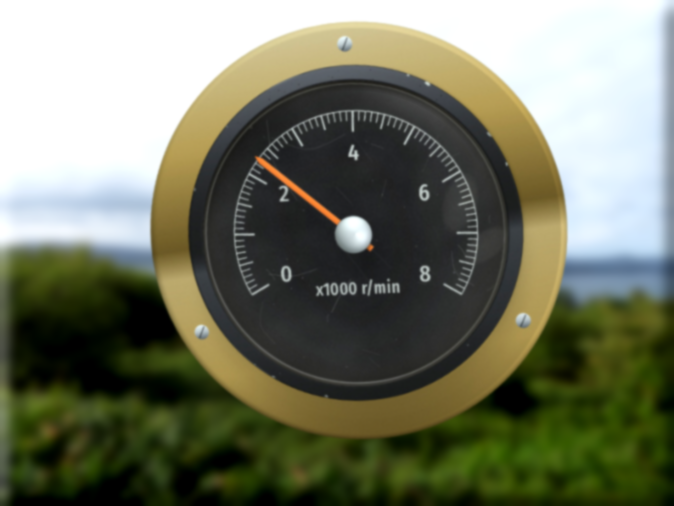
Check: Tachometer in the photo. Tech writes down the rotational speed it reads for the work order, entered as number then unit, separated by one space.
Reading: 2300 rpm
